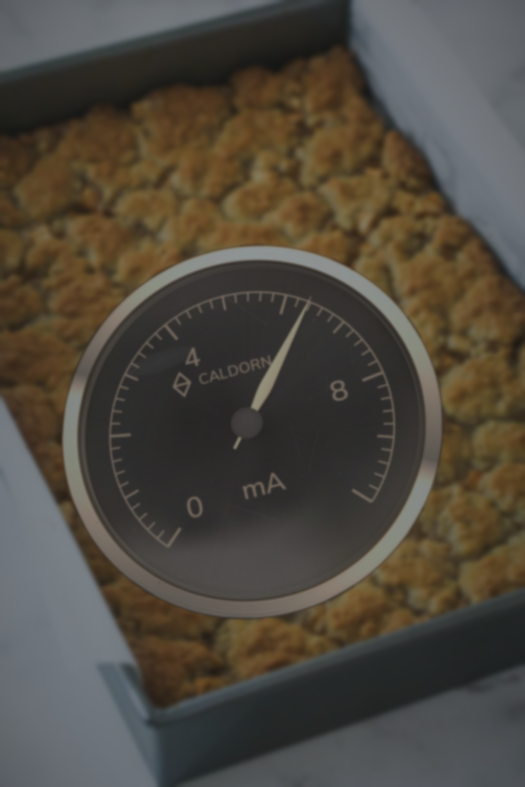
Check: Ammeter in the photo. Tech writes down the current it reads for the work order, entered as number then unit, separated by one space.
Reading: 6.4 mA
